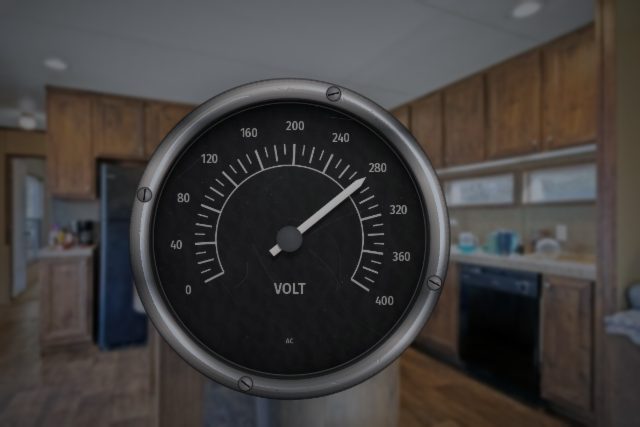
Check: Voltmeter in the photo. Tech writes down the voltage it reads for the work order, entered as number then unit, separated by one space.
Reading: 280 V
